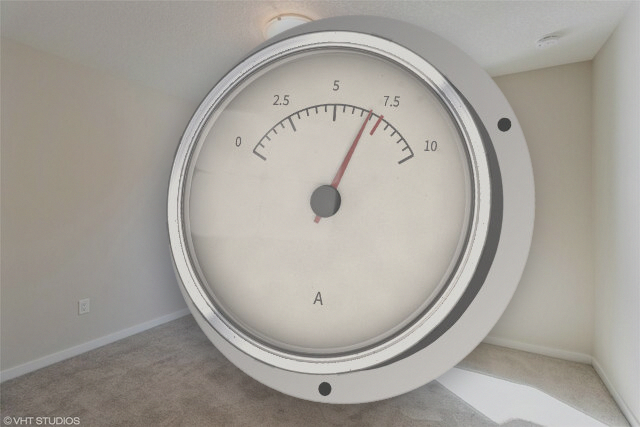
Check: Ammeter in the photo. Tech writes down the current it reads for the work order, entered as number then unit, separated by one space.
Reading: 7 A
